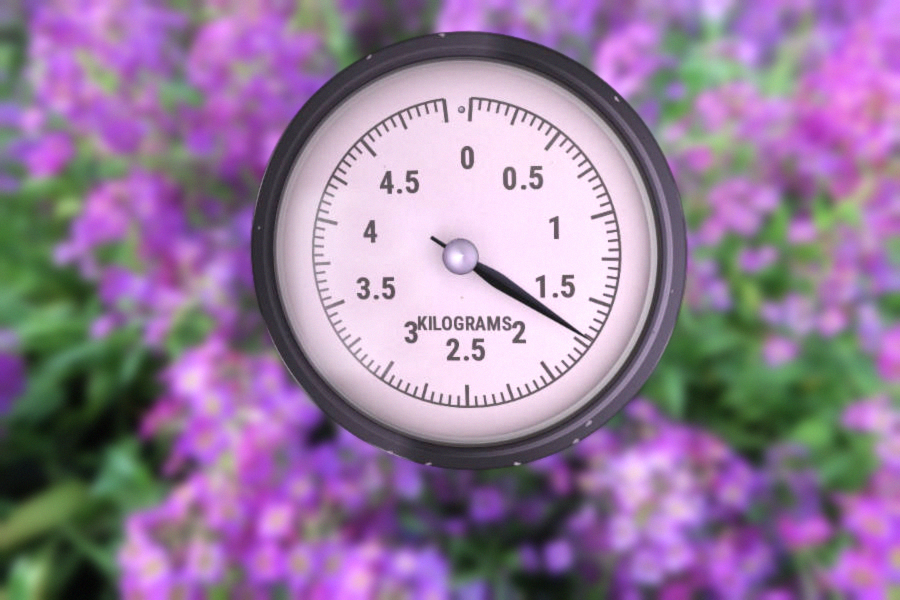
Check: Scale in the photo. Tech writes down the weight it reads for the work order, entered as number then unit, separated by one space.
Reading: 1.7 kg
